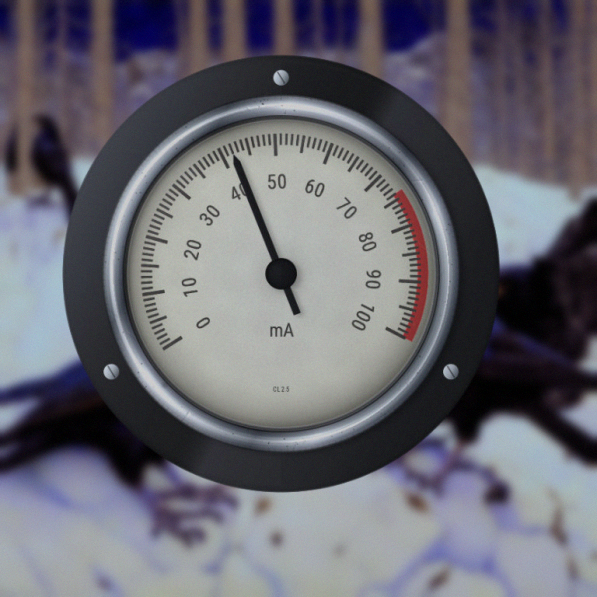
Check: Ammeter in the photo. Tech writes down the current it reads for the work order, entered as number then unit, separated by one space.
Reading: 42 mA
